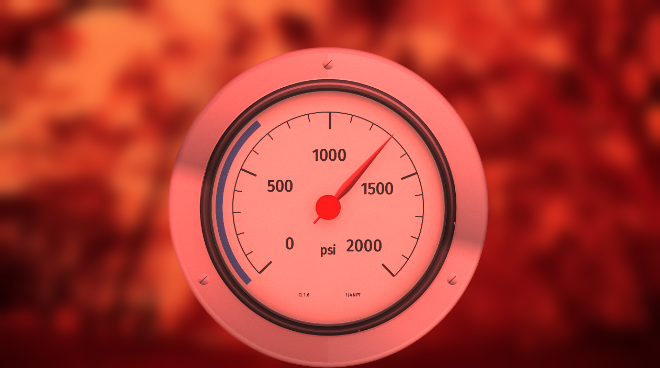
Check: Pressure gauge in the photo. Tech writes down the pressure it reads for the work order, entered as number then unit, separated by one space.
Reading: 1300 psi
